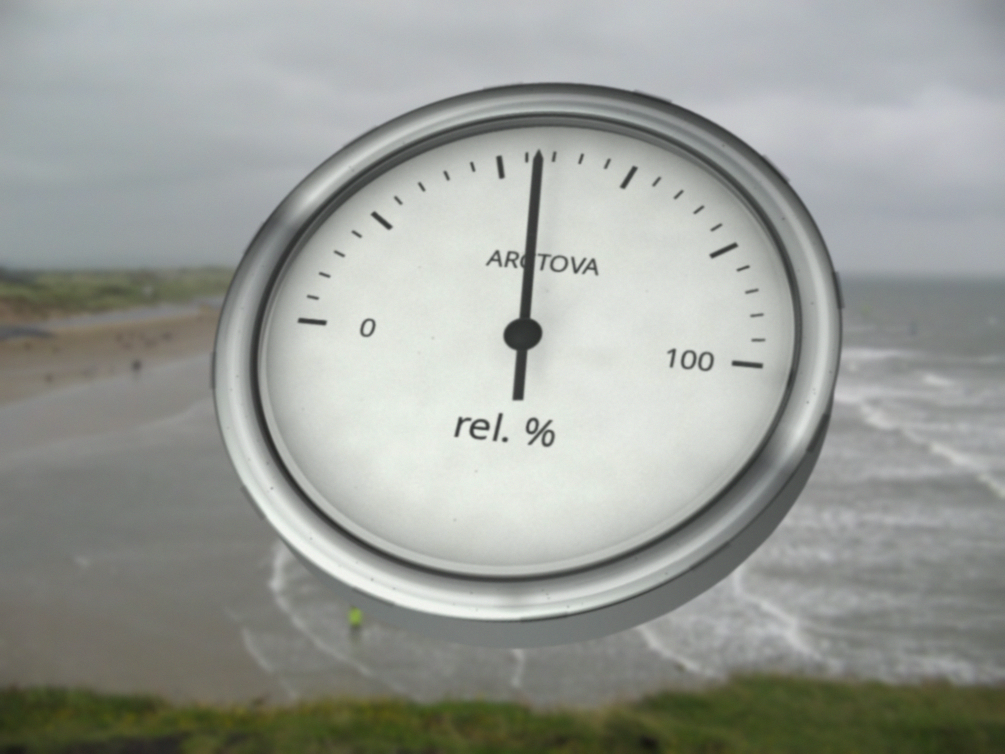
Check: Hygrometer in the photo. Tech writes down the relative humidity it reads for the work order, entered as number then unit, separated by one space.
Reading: 46 %
